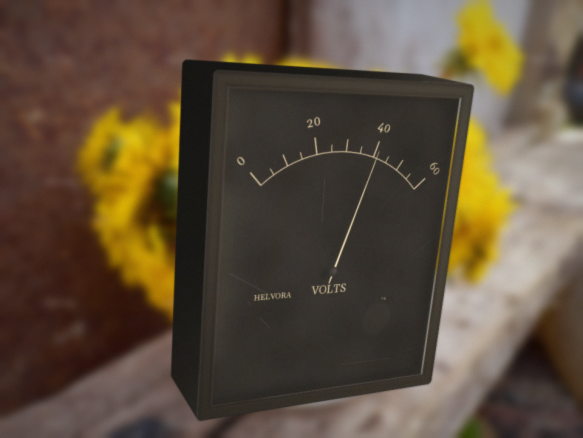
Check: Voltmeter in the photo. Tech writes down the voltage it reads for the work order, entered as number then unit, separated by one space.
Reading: 40 V
